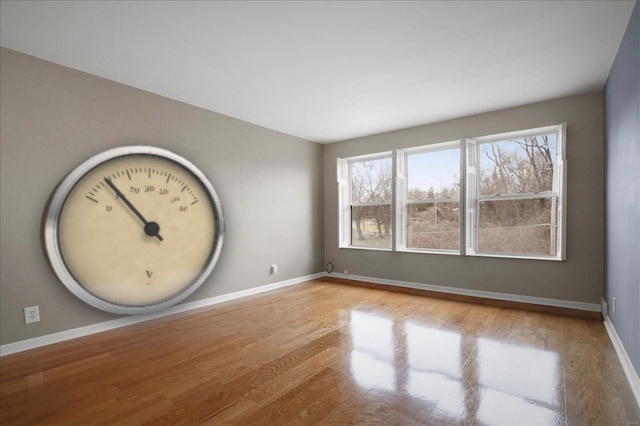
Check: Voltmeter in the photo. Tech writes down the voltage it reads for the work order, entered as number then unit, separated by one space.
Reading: 10 V
